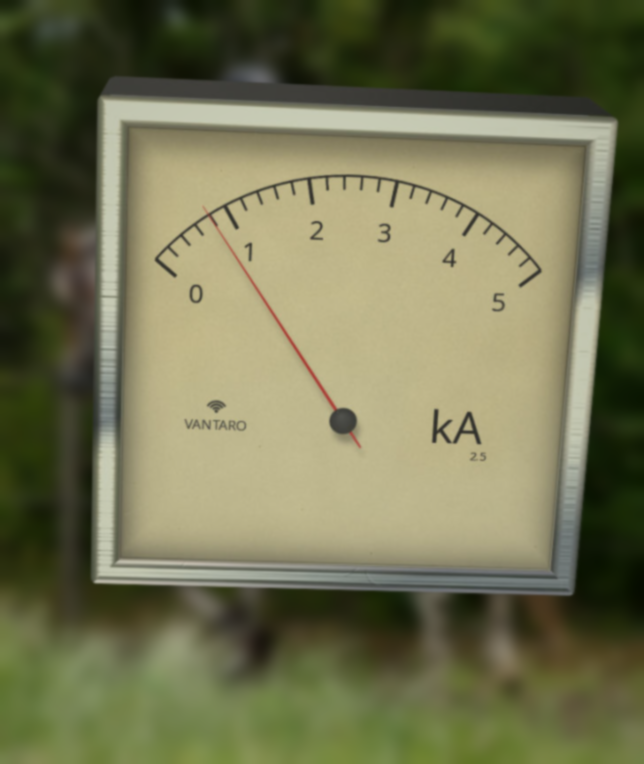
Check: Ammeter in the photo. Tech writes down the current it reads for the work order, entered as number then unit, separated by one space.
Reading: 0.8 kA
